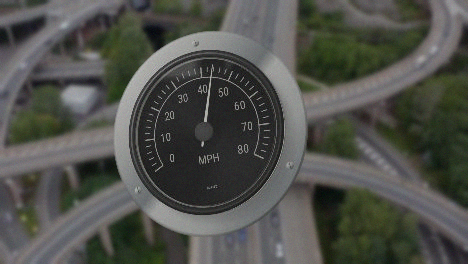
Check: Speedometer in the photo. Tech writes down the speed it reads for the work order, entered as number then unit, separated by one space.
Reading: 44 mph
